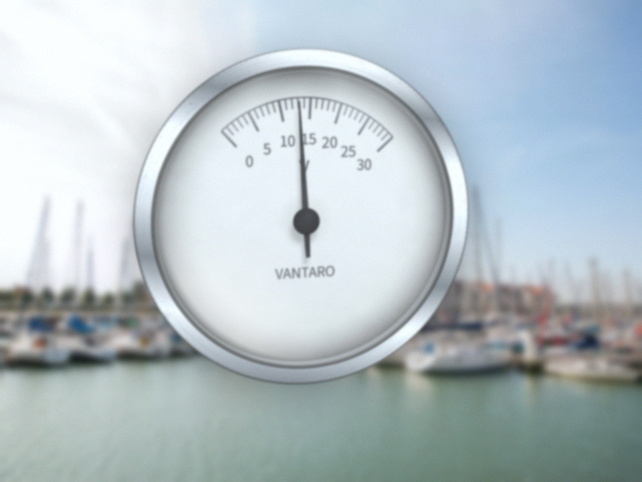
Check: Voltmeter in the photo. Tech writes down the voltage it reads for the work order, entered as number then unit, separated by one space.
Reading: 13 V
